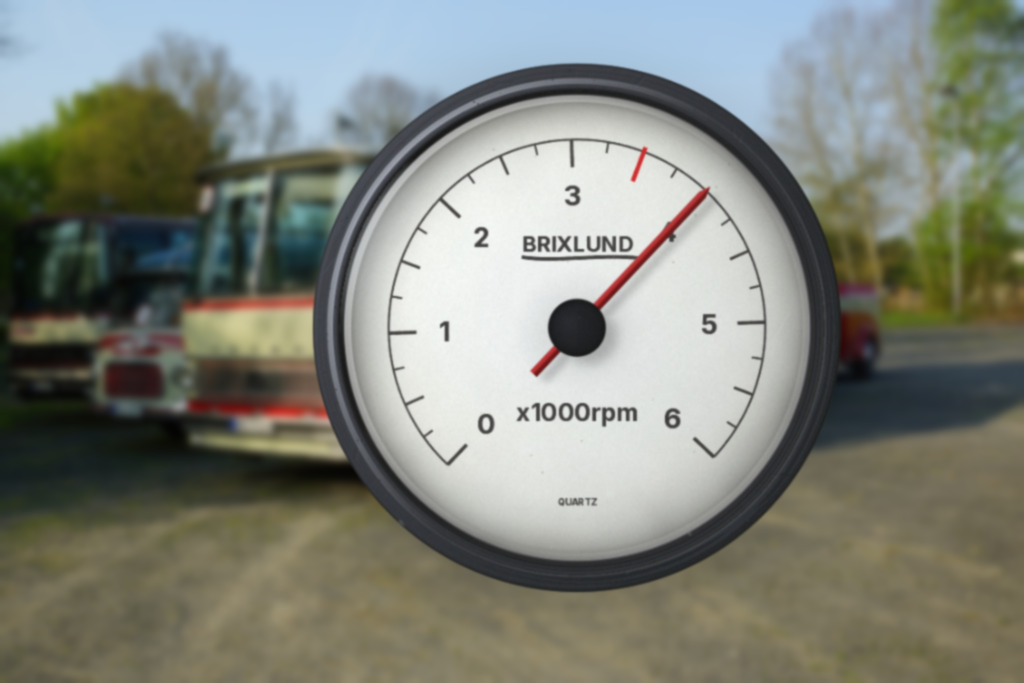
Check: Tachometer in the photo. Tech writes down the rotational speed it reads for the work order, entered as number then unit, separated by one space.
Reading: 4000 rpm
